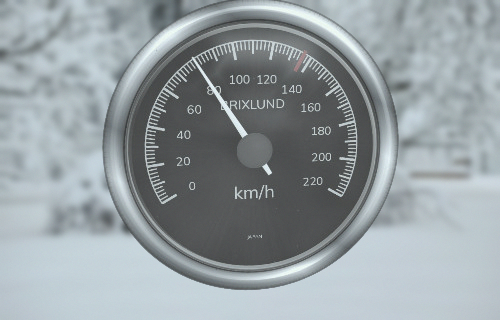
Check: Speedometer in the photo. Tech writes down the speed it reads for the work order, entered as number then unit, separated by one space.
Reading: 80 km/h
